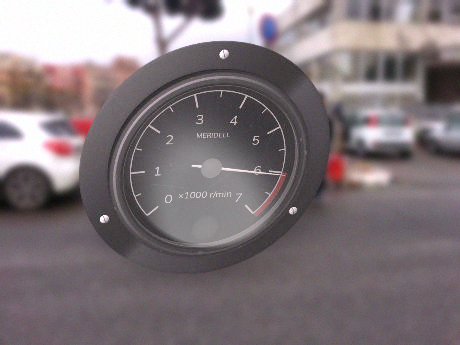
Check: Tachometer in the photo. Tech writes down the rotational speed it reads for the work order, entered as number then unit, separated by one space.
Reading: 6000 rpm
